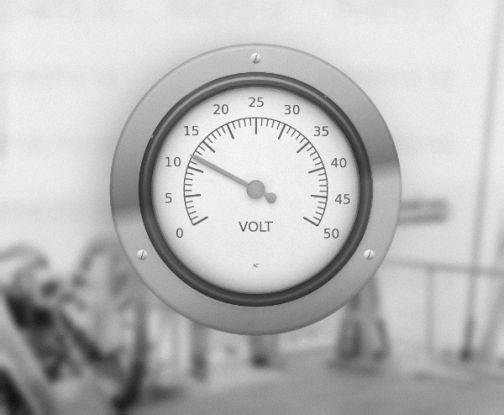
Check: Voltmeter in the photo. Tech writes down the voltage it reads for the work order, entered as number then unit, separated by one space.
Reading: 12 V
